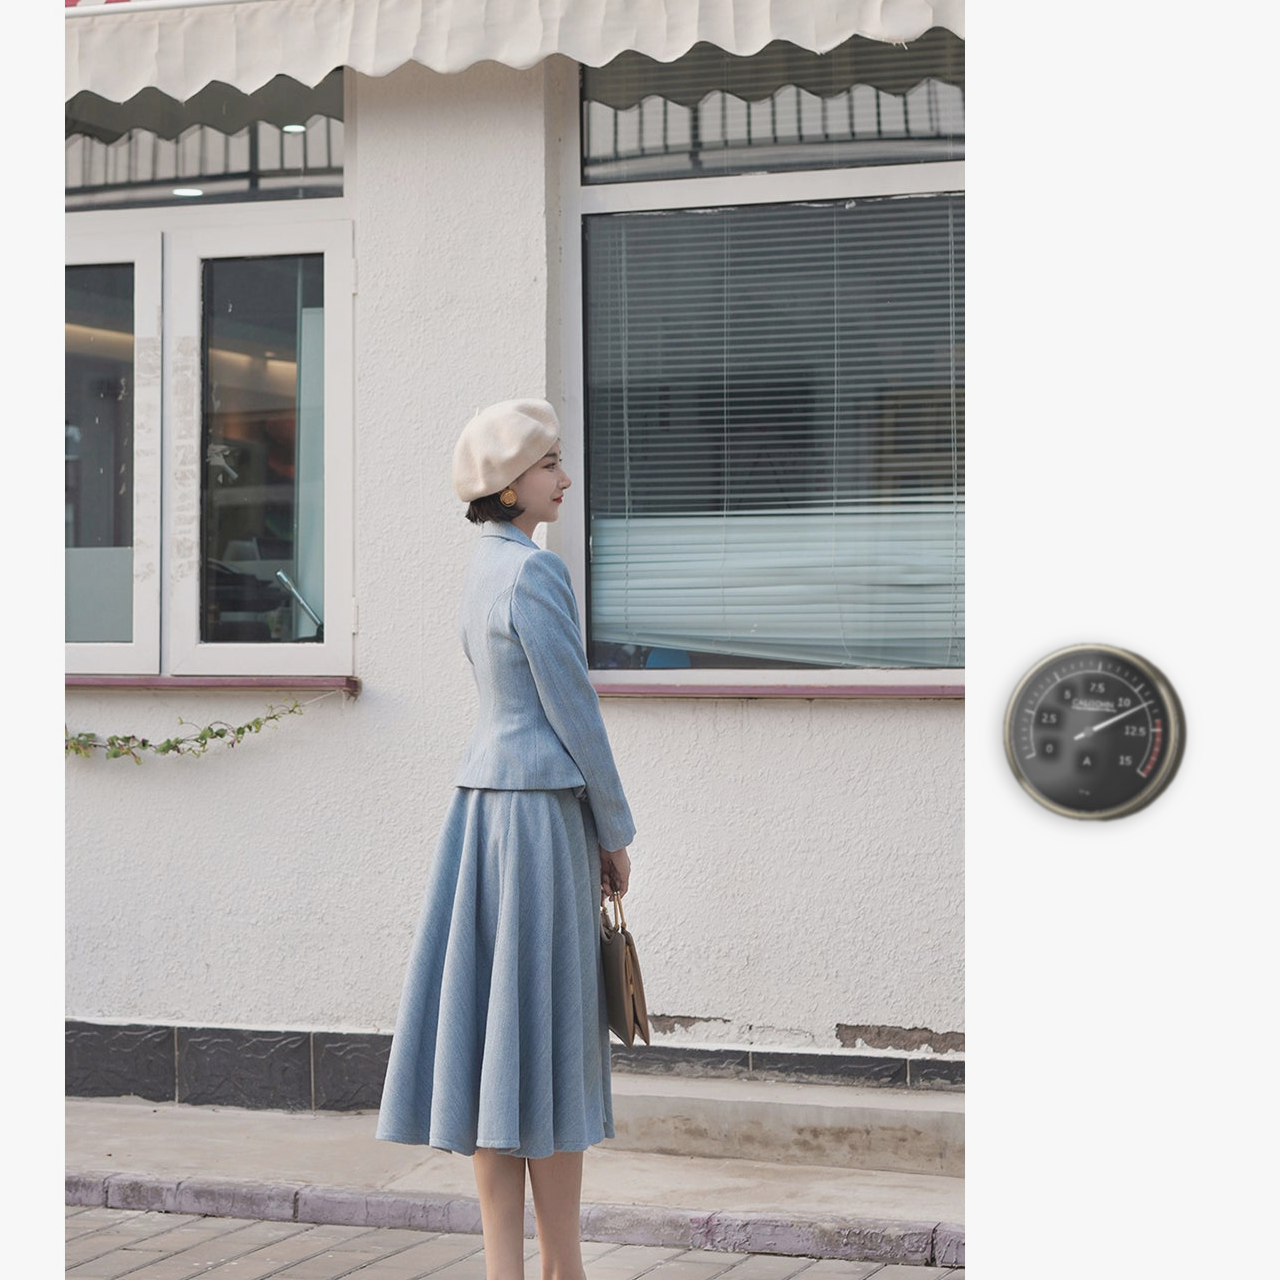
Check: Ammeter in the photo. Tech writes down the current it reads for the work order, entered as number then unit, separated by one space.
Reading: 11 A
